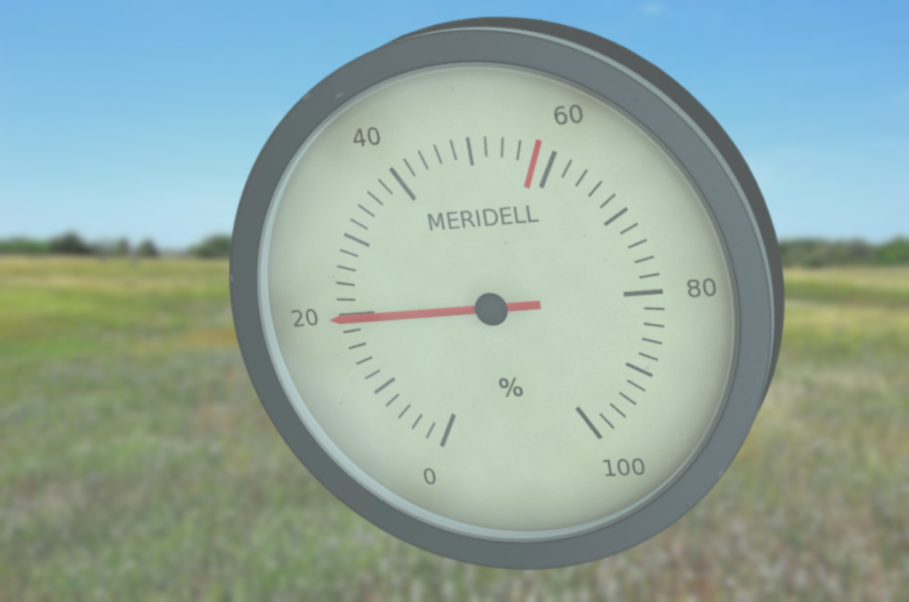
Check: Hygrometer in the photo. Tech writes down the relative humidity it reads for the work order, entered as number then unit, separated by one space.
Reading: 20 %
